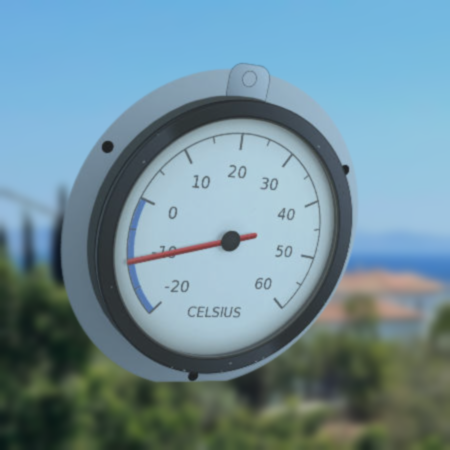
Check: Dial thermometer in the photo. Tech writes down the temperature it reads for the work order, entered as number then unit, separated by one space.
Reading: -10 °C
